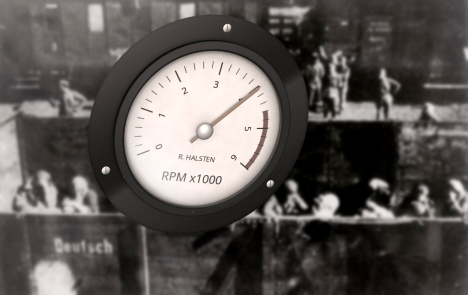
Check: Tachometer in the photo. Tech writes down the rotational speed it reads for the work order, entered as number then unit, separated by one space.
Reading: 4000 rpm
